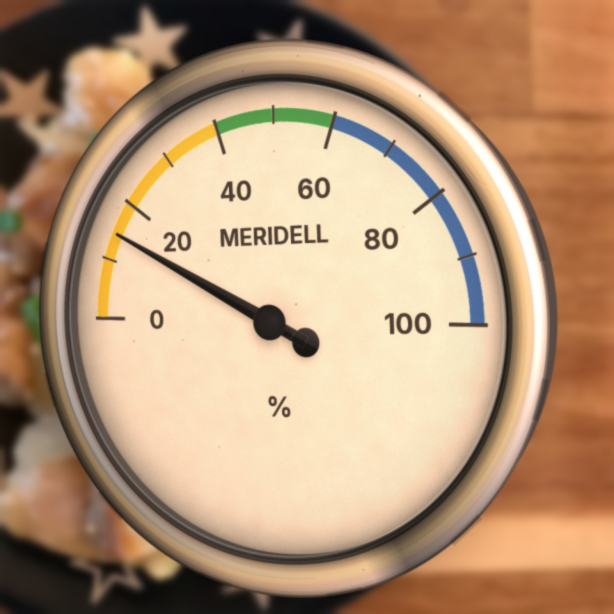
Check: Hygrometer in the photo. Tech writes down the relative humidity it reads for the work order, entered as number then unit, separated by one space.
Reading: 15 %
